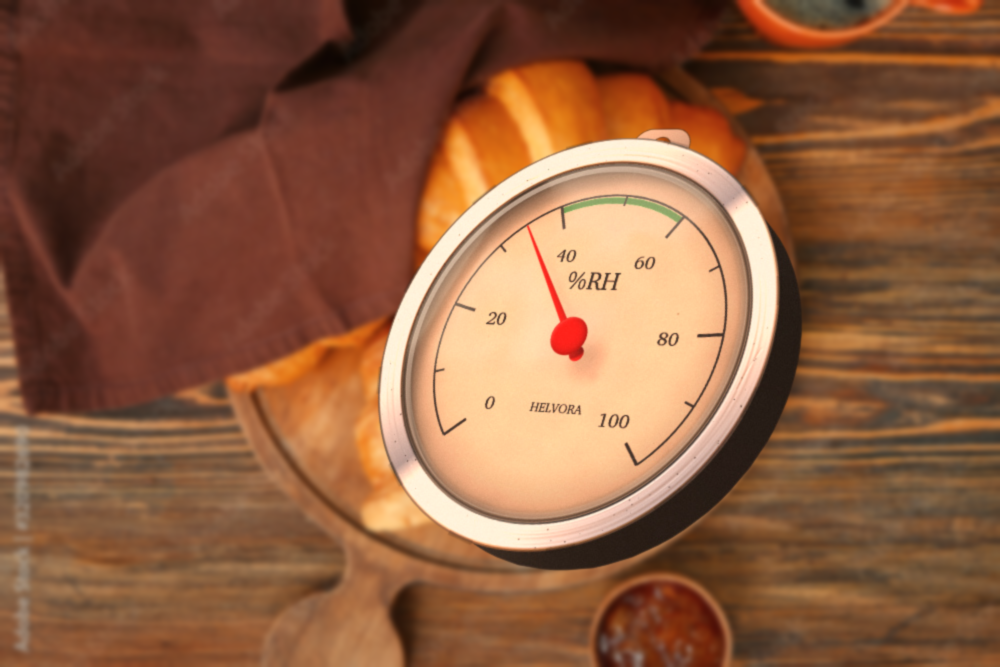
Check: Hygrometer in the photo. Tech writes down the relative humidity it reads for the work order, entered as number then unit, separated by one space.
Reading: 35 %
